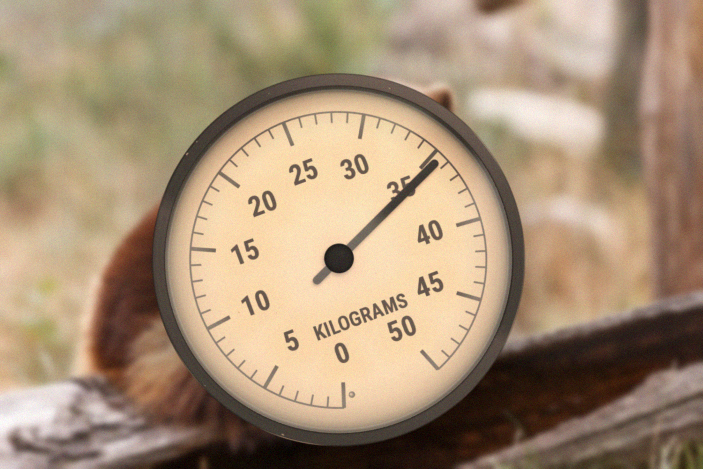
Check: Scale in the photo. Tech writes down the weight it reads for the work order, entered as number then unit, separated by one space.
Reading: 35.5 kg
